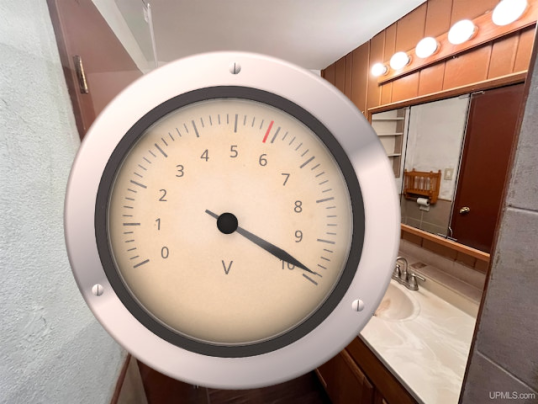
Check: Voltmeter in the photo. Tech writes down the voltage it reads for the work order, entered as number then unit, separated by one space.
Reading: 9.8 V
